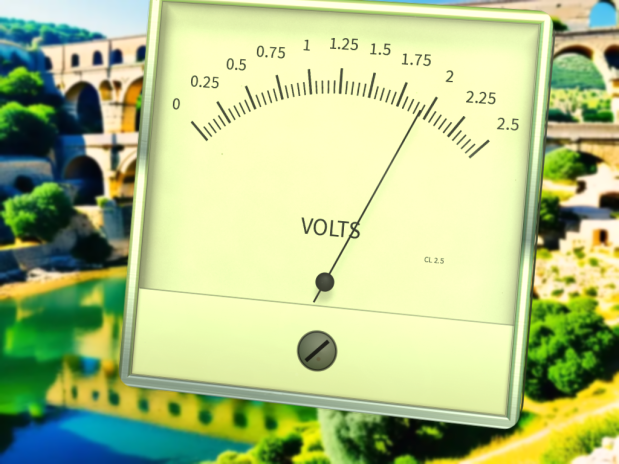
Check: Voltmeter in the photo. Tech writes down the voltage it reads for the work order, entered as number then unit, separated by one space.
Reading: 1.95 V
